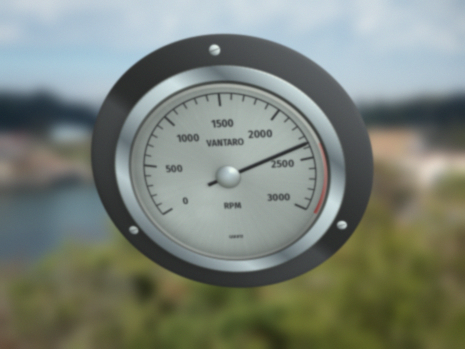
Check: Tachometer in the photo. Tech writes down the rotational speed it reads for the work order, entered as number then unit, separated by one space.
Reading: 2350 rpm
